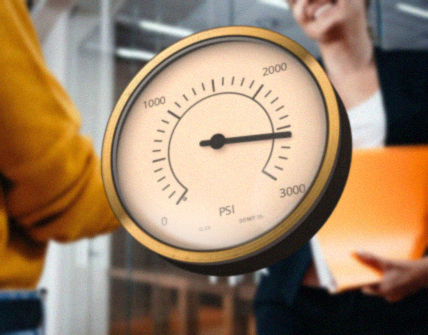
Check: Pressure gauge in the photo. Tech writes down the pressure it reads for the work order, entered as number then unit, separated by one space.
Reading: 2600 psi
